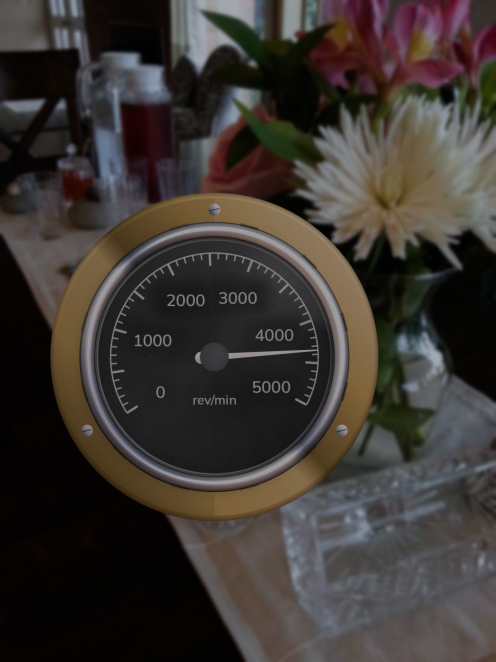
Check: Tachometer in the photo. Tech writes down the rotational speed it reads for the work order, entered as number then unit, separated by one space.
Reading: 4350 rpm
